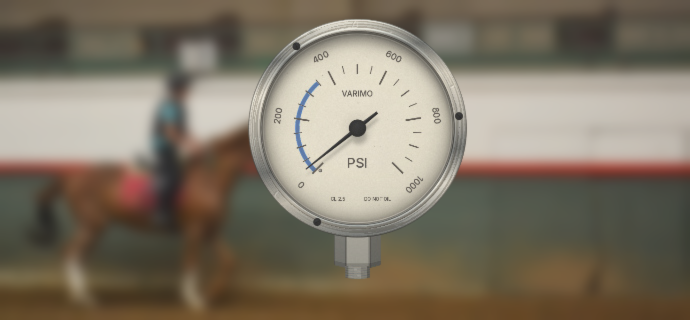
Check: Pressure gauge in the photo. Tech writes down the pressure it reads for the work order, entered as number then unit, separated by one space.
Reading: 25 psi
